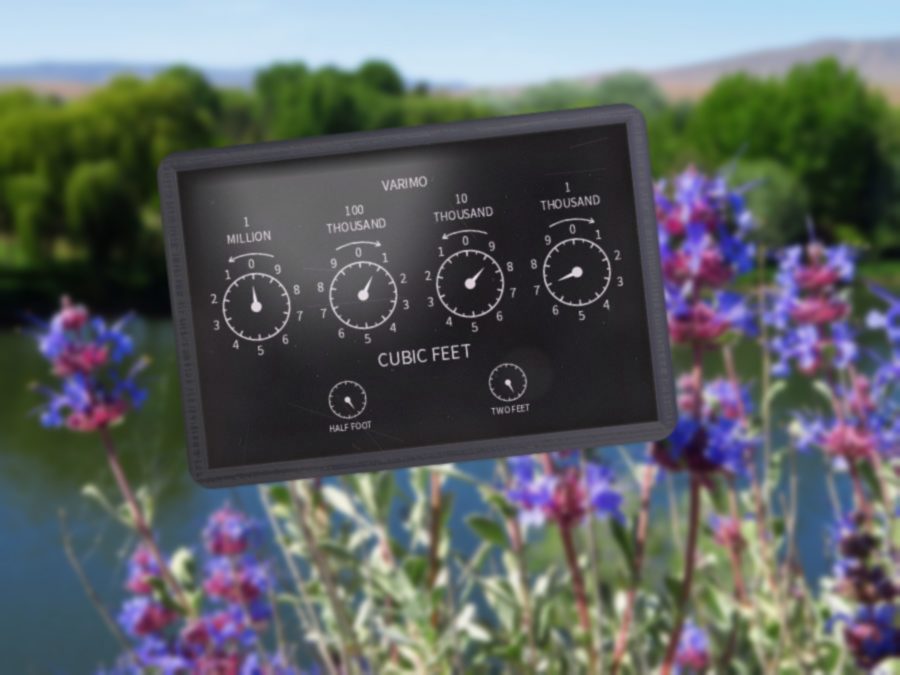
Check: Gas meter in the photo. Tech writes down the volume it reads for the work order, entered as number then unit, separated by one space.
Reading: 8700 ft³
